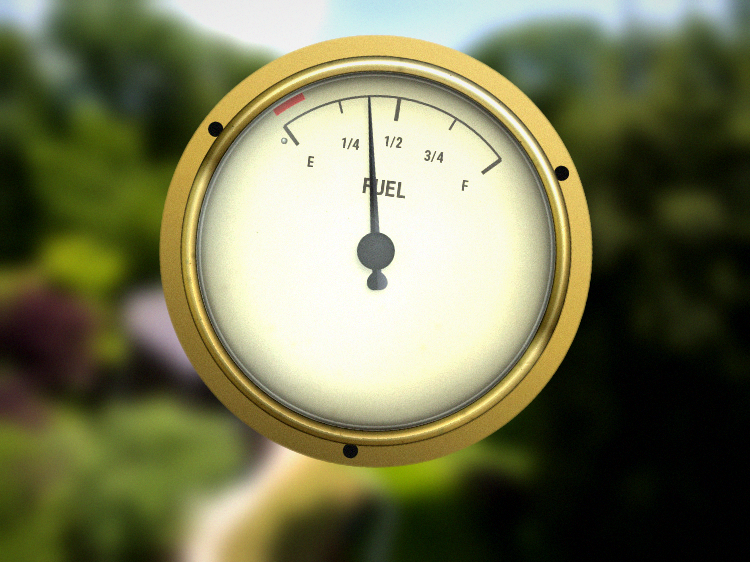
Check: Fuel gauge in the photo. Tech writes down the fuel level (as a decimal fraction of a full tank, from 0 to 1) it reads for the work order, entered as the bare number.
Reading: 0.375
